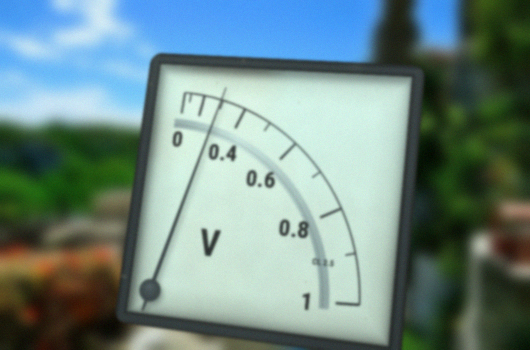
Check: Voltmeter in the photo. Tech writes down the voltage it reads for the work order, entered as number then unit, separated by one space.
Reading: 0.3 V
